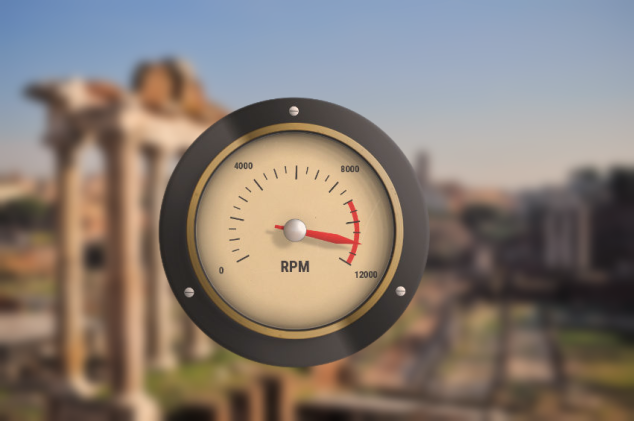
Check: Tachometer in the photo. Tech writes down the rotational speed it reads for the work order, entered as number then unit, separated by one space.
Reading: 11000 rpm
